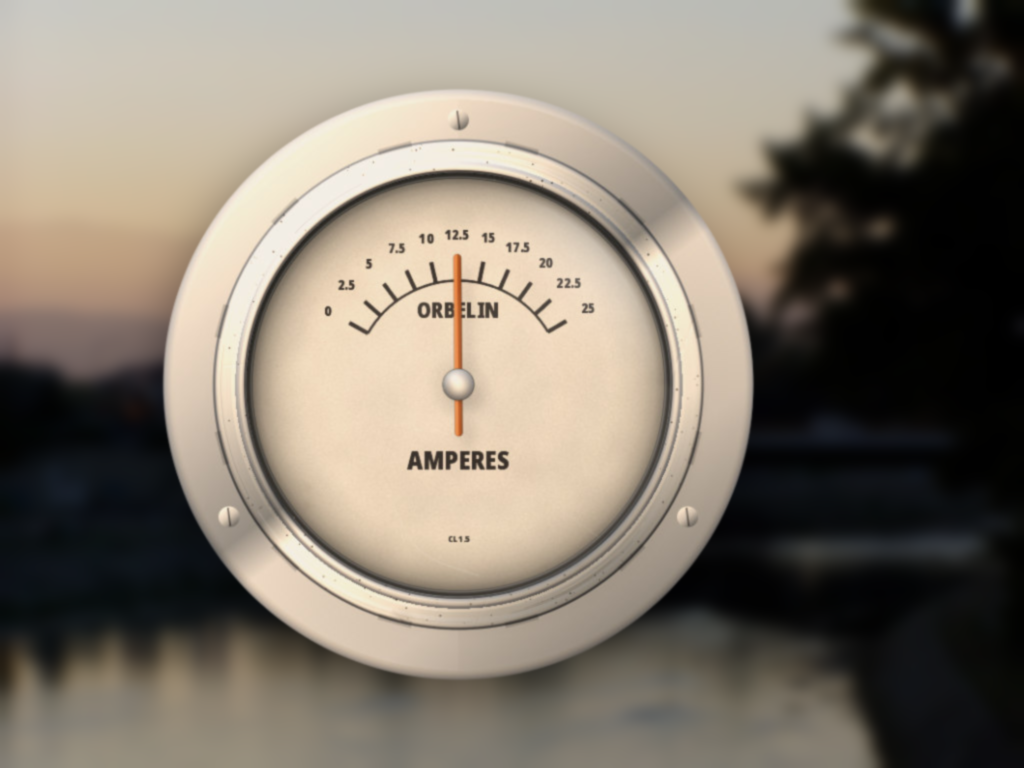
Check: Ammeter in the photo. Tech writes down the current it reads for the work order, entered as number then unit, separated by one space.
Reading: 12.5 A
